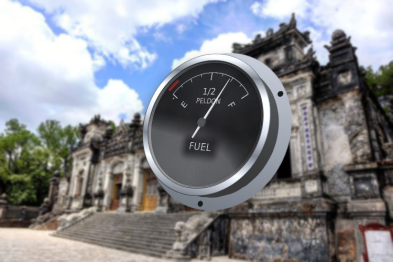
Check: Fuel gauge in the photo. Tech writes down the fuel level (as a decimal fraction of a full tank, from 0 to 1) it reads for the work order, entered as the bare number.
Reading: 0.75
